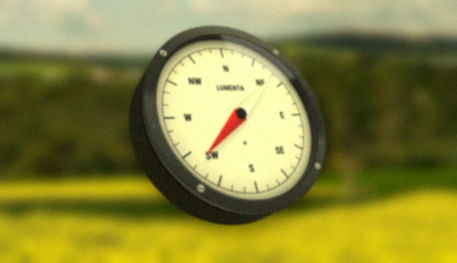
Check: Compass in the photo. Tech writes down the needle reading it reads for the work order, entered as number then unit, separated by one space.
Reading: 230 °
